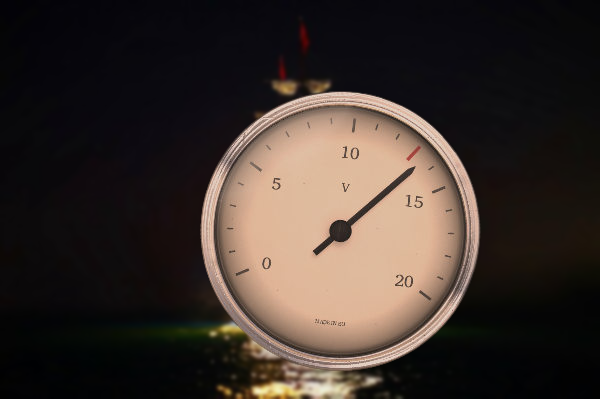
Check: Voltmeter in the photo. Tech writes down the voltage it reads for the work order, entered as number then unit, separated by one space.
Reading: 13.5 V
